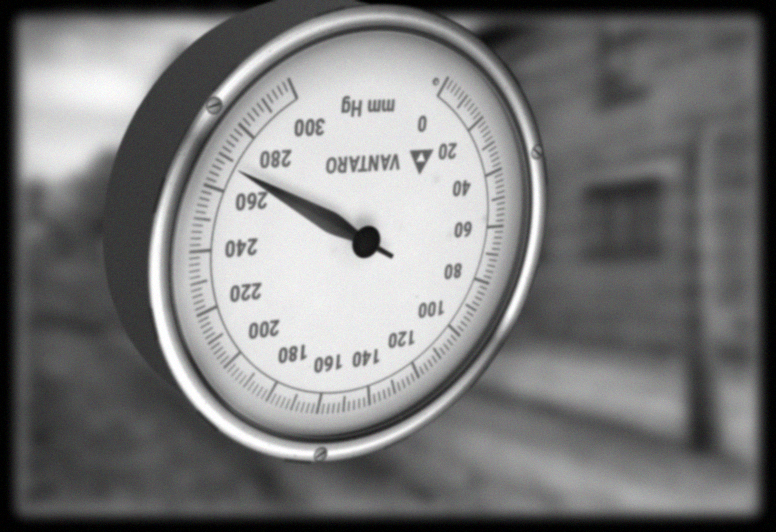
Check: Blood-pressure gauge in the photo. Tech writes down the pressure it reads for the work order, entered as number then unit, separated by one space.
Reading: 268 mmHg
